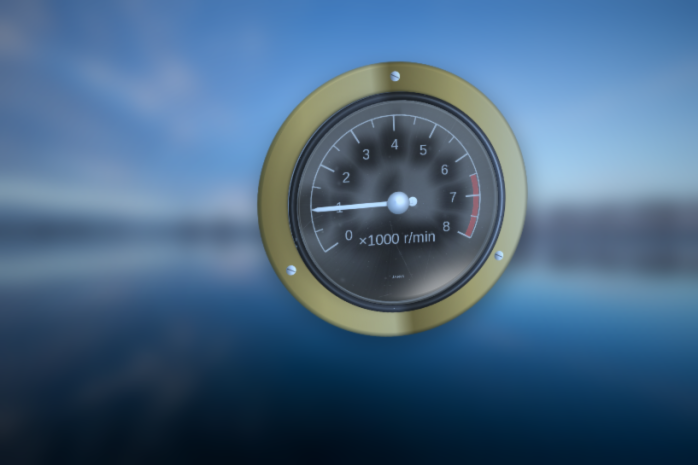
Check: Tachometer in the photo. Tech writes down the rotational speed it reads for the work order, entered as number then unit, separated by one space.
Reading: 1000 rpm
